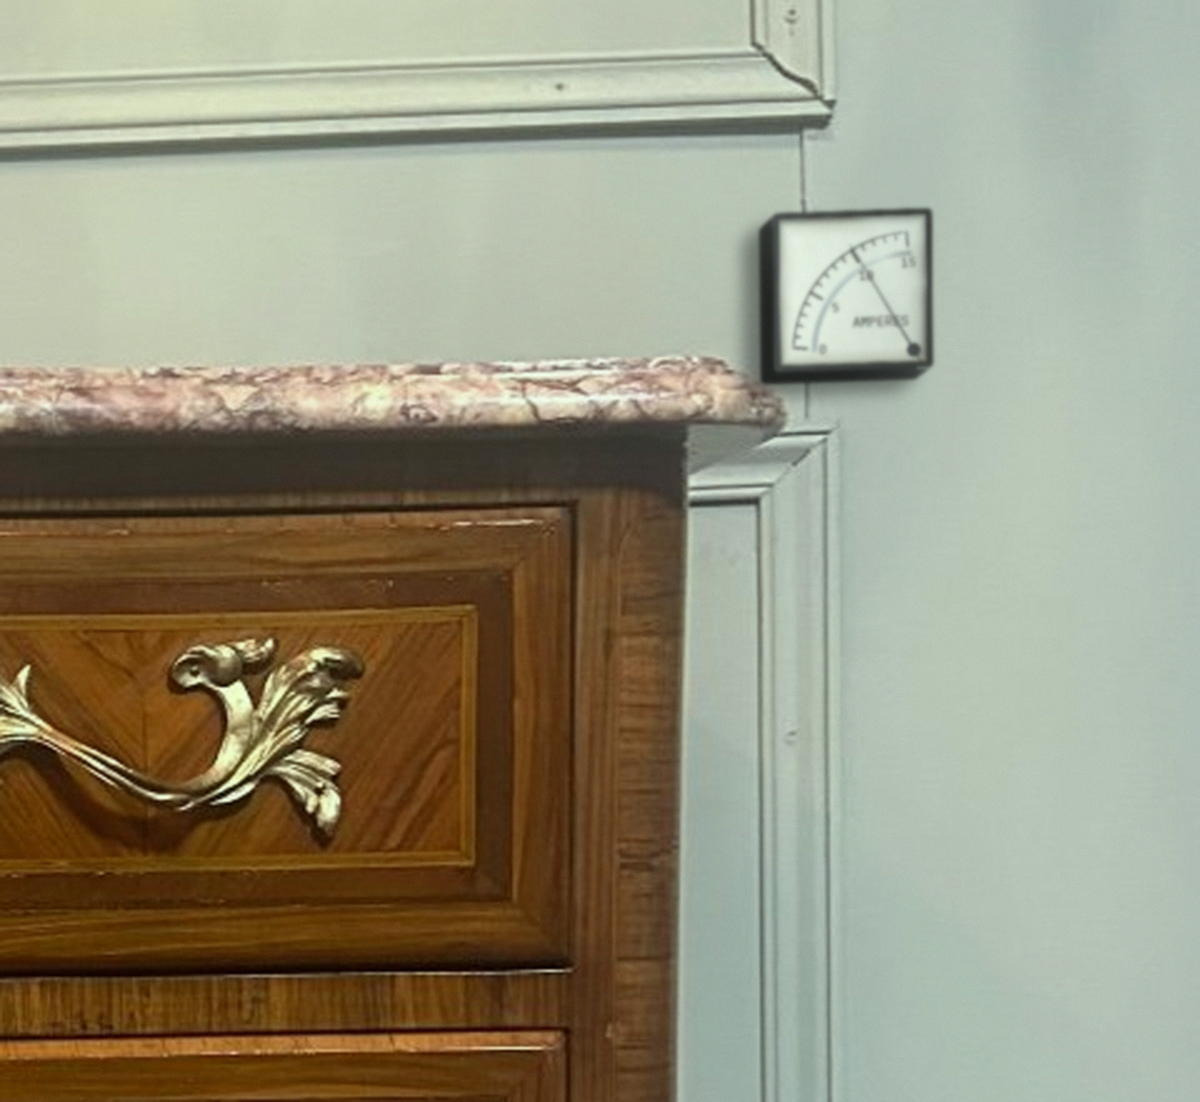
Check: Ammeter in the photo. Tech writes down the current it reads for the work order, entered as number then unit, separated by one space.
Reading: 10 A
